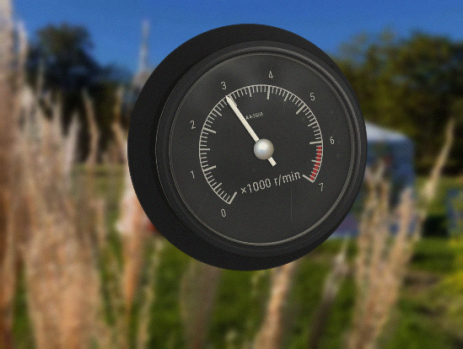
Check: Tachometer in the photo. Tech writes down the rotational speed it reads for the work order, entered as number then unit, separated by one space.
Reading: 2900 rpm
